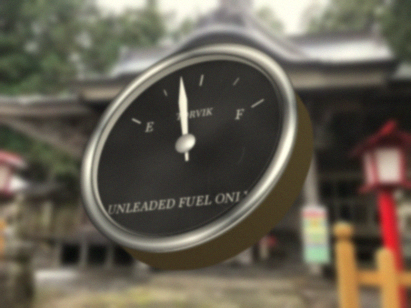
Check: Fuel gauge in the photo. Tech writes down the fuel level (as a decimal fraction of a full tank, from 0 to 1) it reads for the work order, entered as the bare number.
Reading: 0.375
